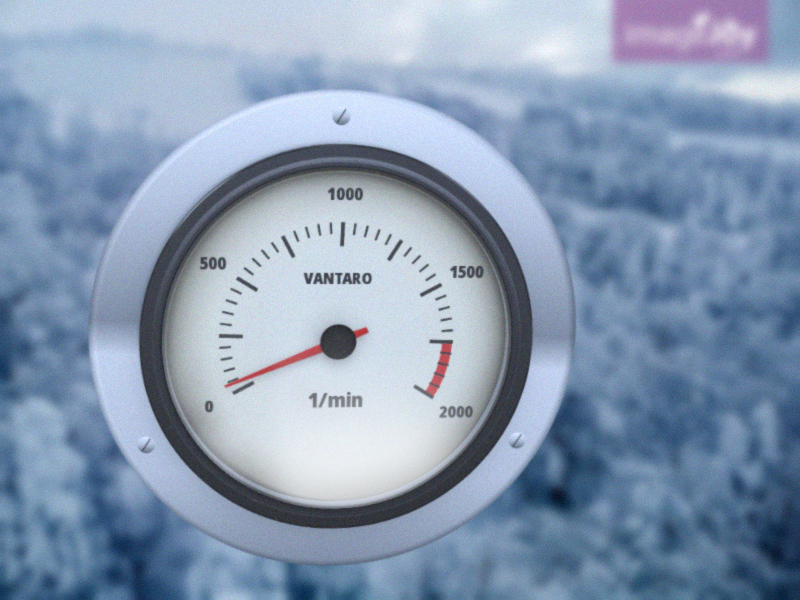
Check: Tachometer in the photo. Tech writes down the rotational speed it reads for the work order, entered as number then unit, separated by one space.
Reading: 50 rpm
